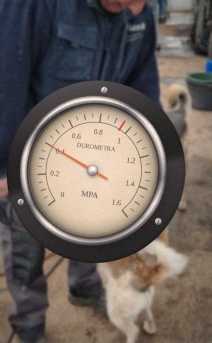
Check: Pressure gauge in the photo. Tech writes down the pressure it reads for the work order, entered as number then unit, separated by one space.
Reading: 0.4 MPa
